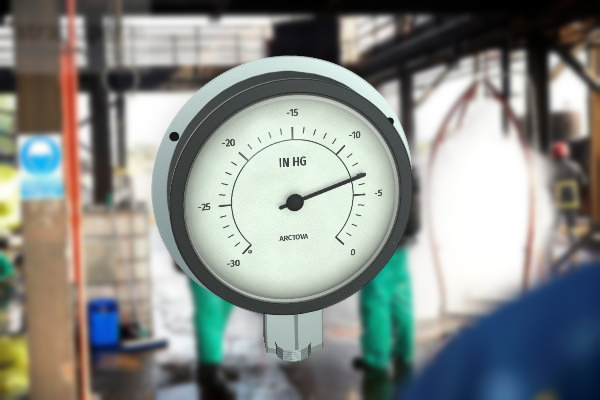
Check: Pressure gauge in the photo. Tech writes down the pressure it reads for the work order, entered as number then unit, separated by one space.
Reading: -7 inHg
